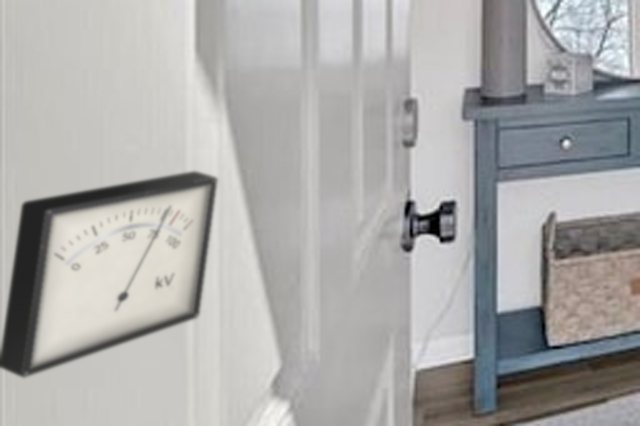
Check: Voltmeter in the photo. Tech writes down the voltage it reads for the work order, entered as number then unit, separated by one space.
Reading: 75 kV
